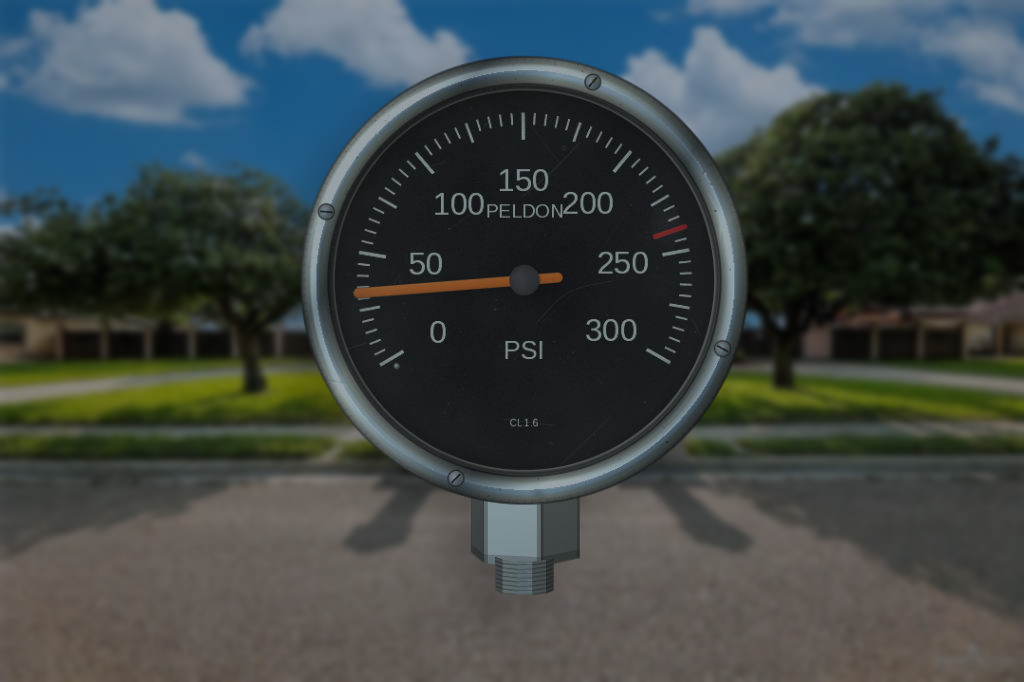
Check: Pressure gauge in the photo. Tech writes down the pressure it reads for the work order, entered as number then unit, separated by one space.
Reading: 32.5 psi
